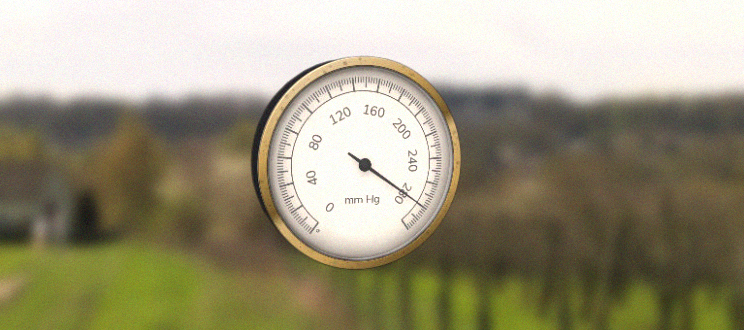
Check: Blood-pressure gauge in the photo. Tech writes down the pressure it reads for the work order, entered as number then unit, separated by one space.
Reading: 280 mmHg
